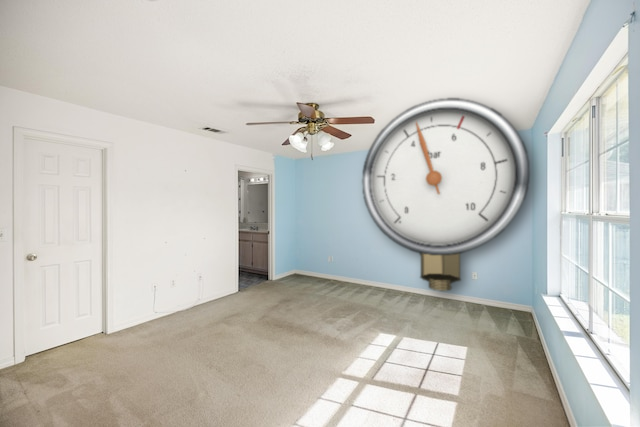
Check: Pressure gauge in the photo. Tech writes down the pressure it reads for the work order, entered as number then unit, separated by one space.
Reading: 4.5 bar
